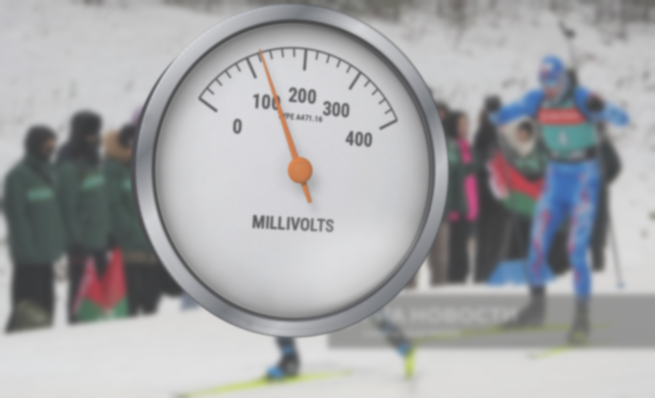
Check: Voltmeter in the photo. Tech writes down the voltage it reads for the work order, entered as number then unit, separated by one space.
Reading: 120 mV
